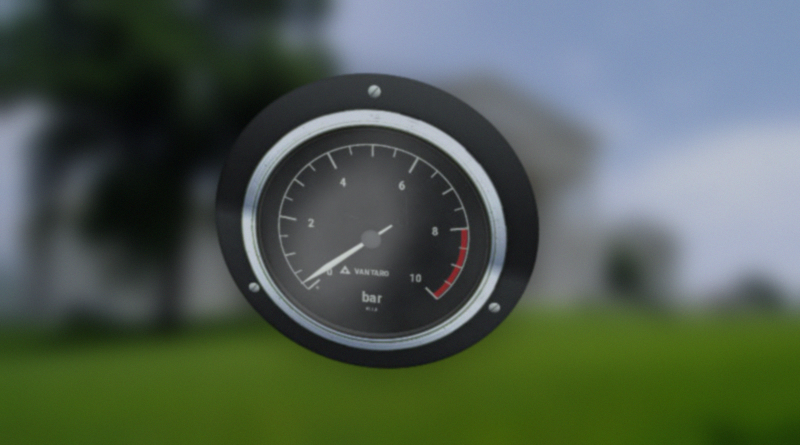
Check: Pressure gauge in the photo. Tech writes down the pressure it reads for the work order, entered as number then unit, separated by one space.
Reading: 0.25 bar
